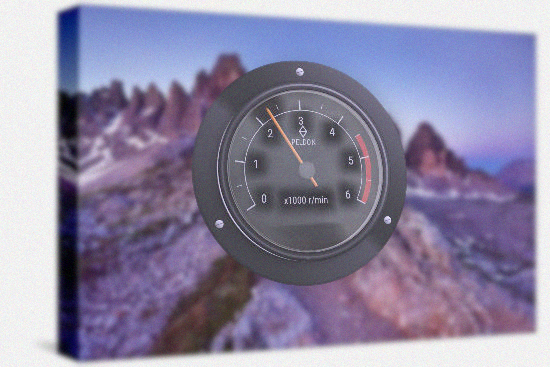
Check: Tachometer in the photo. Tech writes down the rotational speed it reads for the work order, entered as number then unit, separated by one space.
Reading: 2250 rpm
